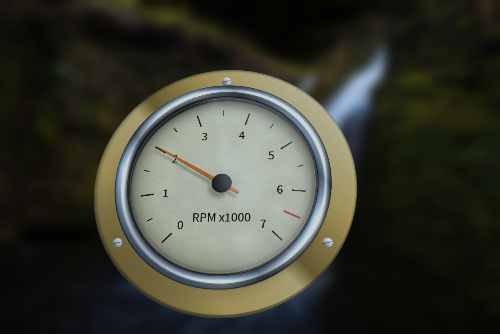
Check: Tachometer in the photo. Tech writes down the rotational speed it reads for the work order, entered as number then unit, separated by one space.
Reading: 2000 rpm
